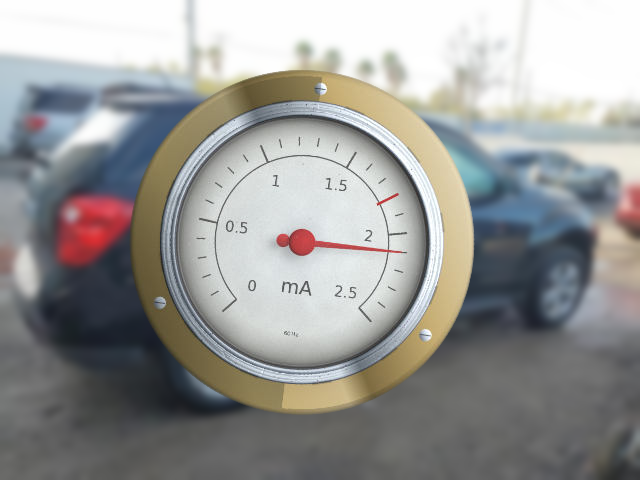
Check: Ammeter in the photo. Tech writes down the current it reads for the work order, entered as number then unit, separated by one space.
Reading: 2.1 mA
